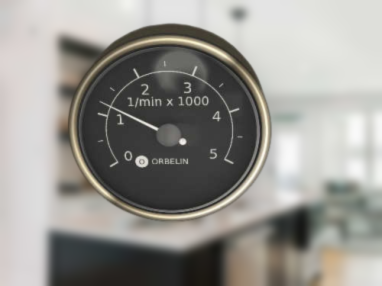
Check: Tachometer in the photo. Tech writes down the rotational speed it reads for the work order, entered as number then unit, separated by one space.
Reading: 1250 rpm
